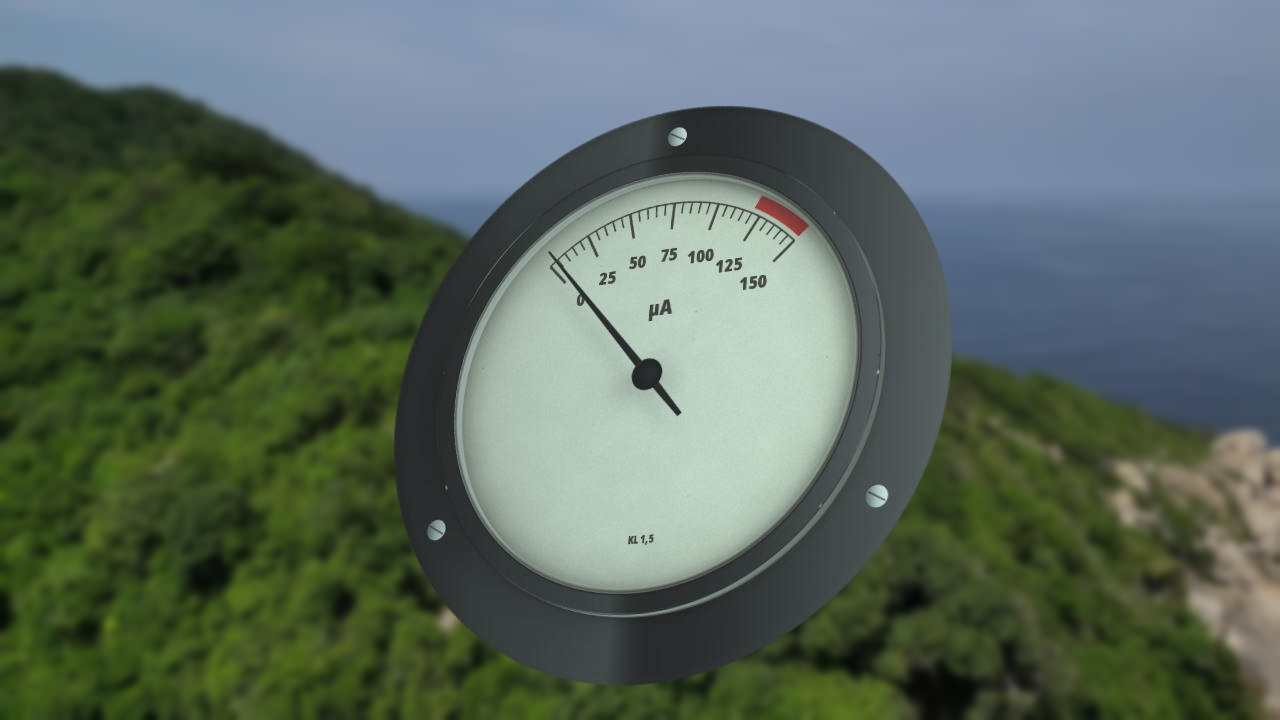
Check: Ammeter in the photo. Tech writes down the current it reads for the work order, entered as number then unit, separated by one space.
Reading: 5 µA
